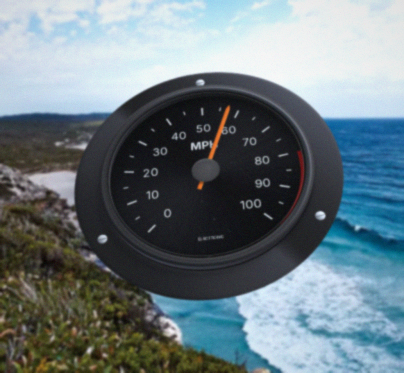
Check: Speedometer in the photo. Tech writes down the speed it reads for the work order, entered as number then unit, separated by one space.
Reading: 57.5 mph
